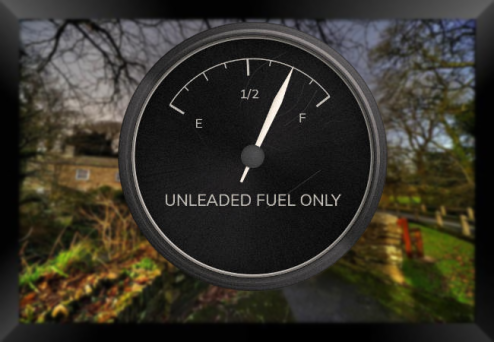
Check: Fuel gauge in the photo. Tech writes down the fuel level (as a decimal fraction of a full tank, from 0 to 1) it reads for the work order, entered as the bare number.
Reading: 0.75
